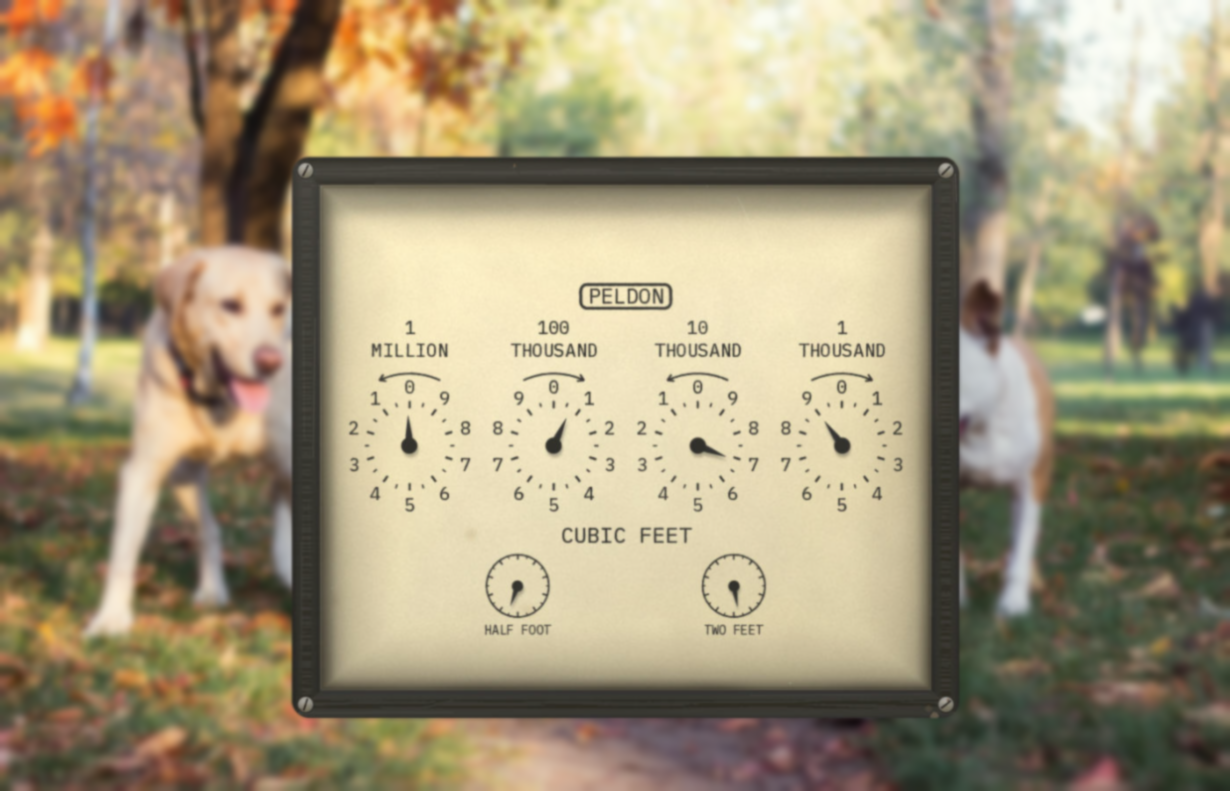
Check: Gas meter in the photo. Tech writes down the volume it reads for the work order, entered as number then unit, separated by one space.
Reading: 6900 ft³
